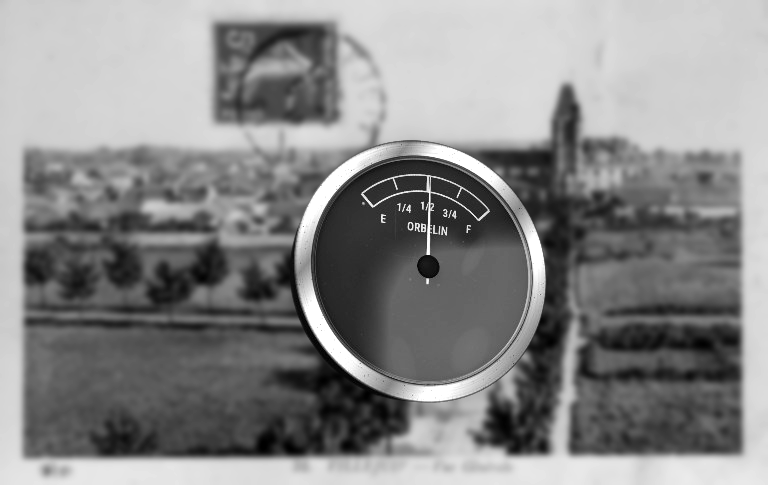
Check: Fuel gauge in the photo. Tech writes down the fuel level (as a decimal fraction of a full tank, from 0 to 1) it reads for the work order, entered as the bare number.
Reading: 0.5
